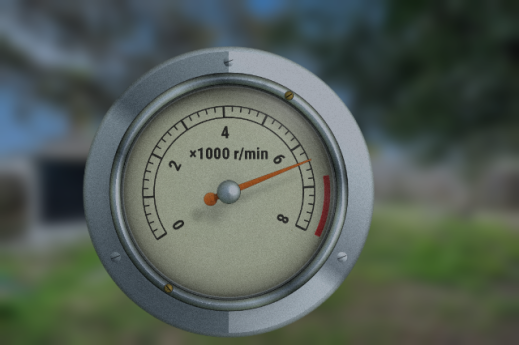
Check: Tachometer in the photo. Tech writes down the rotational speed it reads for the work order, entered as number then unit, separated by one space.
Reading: 6400 rpm
